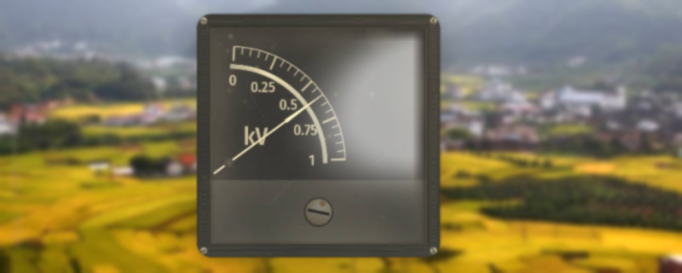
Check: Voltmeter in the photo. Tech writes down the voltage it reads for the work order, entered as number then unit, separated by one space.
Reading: 0.6 kV
